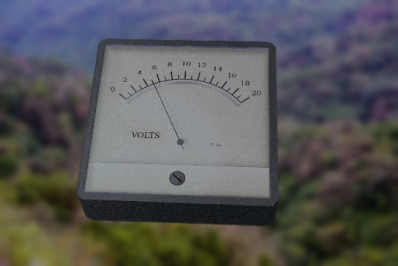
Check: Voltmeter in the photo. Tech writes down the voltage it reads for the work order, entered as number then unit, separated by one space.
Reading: 5 V
